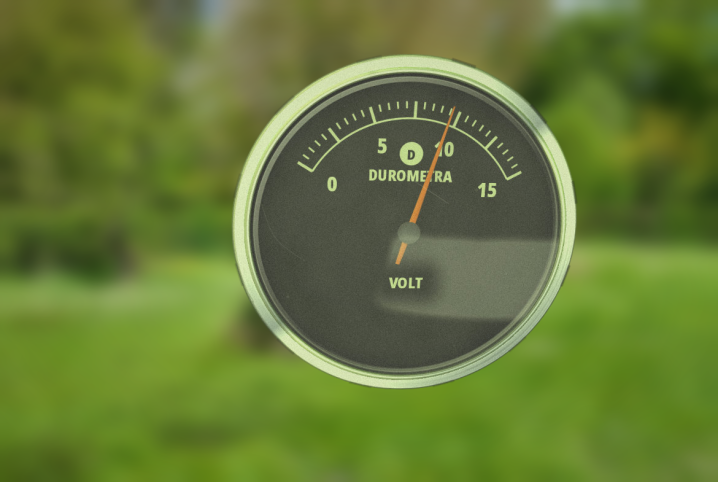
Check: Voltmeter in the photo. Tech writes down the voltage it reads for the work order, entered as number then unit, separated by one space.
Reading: 9.5 V
